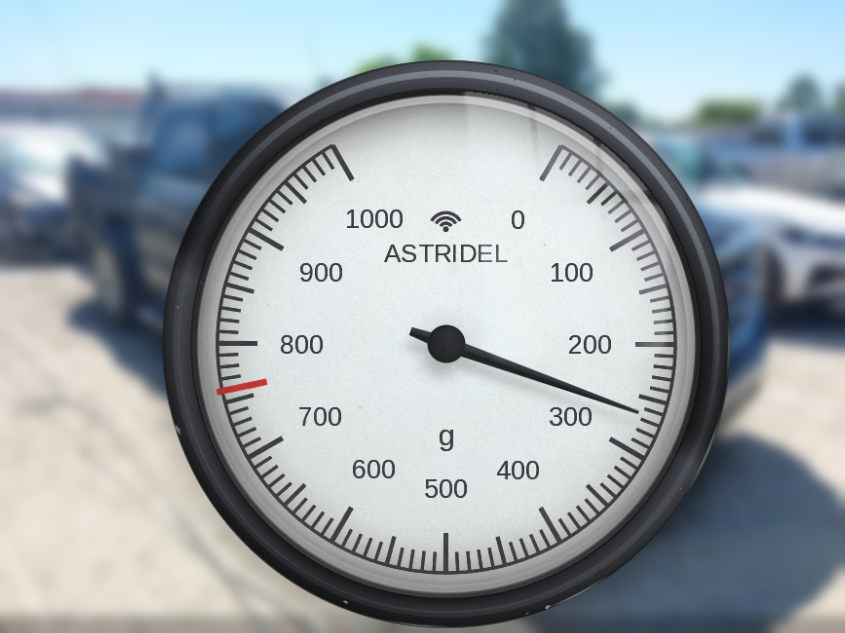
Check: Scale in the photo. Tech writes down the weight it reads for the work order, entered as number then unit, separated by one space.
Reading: 265 g
